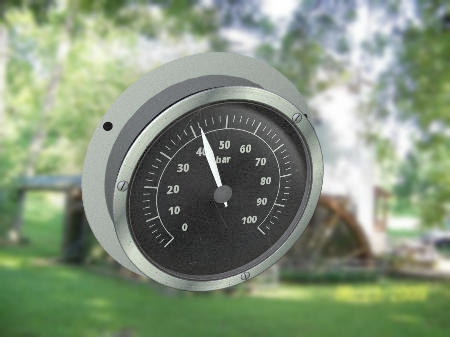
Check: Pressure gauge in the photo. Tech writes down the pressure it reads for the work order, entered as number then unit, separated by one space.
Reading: 42 bar
